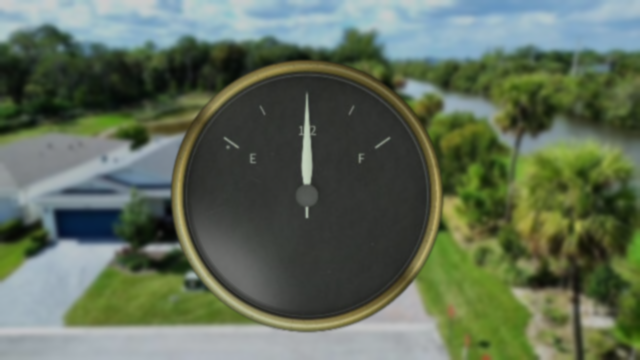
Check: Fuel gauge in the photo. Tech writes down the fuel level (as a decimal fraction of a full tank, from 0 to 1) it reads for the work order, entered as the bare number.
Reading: 0.5
